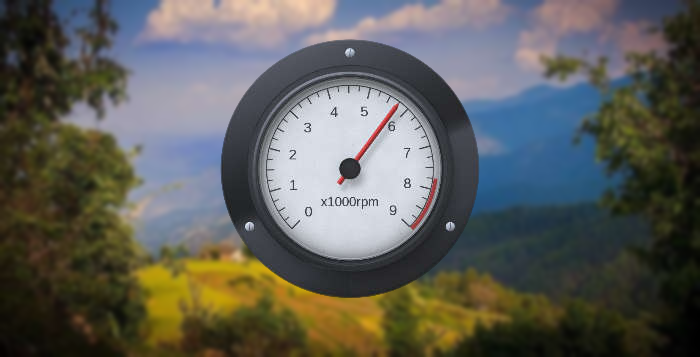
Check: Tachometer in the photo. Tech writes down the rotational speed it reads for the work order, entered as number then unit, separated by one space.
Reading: 5750 rpm
